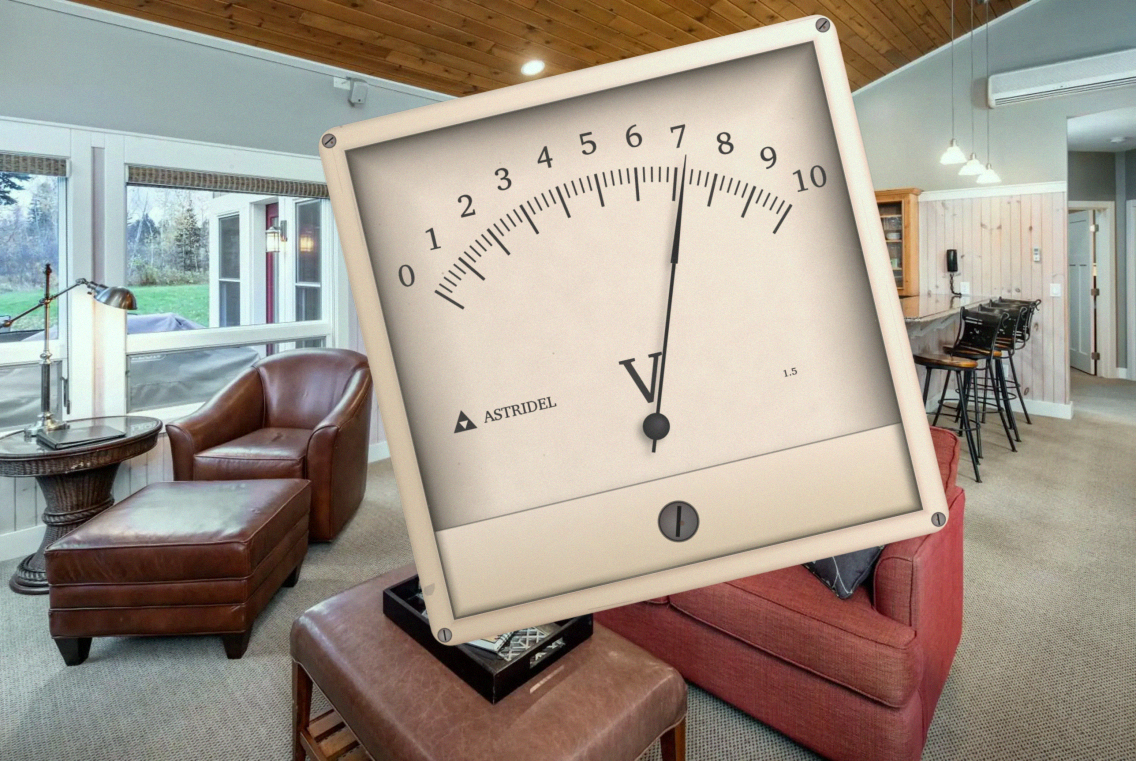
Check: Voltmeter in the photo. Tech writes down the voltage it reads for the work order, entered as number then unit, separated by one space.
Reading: 7.2 V
